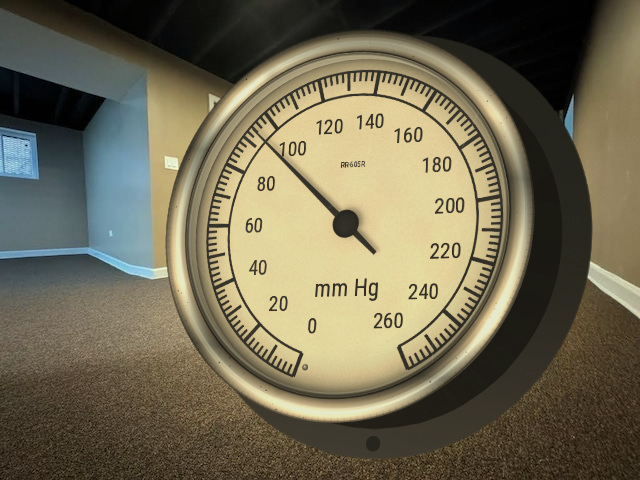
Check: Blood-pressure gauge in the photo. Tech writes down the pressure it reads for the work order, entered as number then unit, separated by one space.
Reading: 94 mmHg
